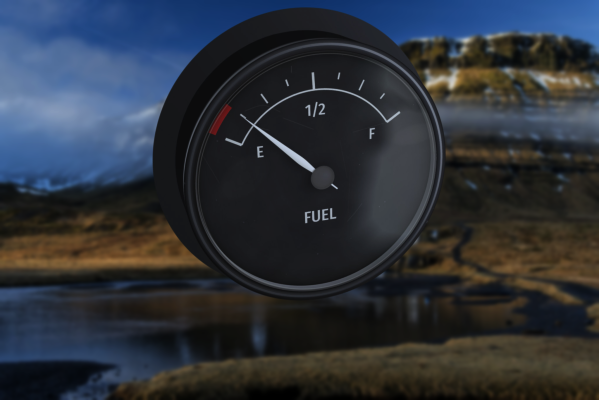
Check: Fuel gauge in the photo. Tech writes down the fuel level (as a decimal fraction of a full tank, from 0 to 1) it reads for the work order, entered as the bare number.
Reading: 0.125
